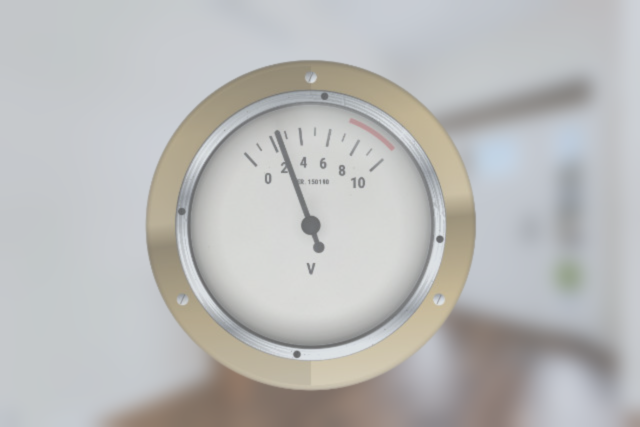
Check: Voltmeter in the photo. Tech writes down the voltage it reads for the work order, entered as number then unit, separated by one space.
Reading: 2.5 V
